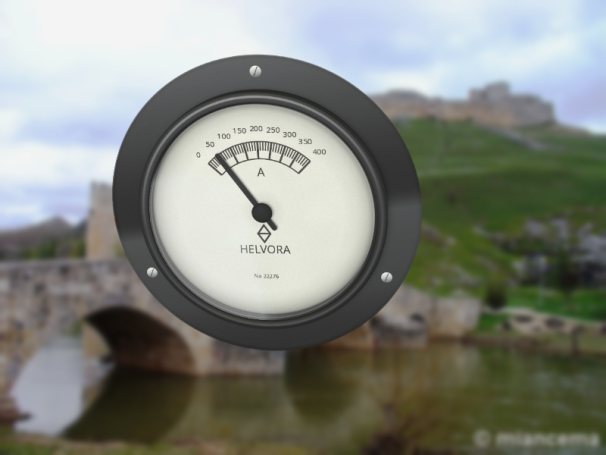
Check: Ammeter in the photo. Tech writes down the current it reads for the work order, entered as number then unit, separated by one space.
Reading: 50 A
